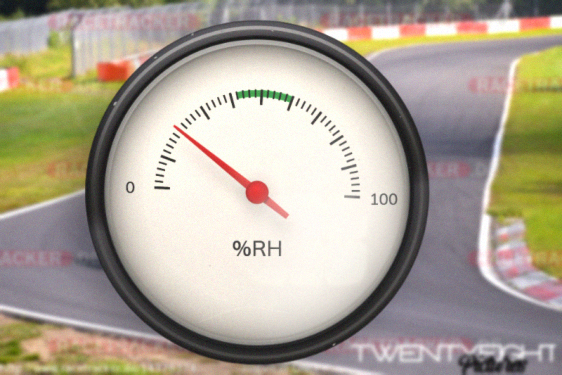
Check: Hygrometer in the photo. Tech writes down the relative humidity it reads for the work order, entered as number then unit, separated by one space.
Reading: 20 %
